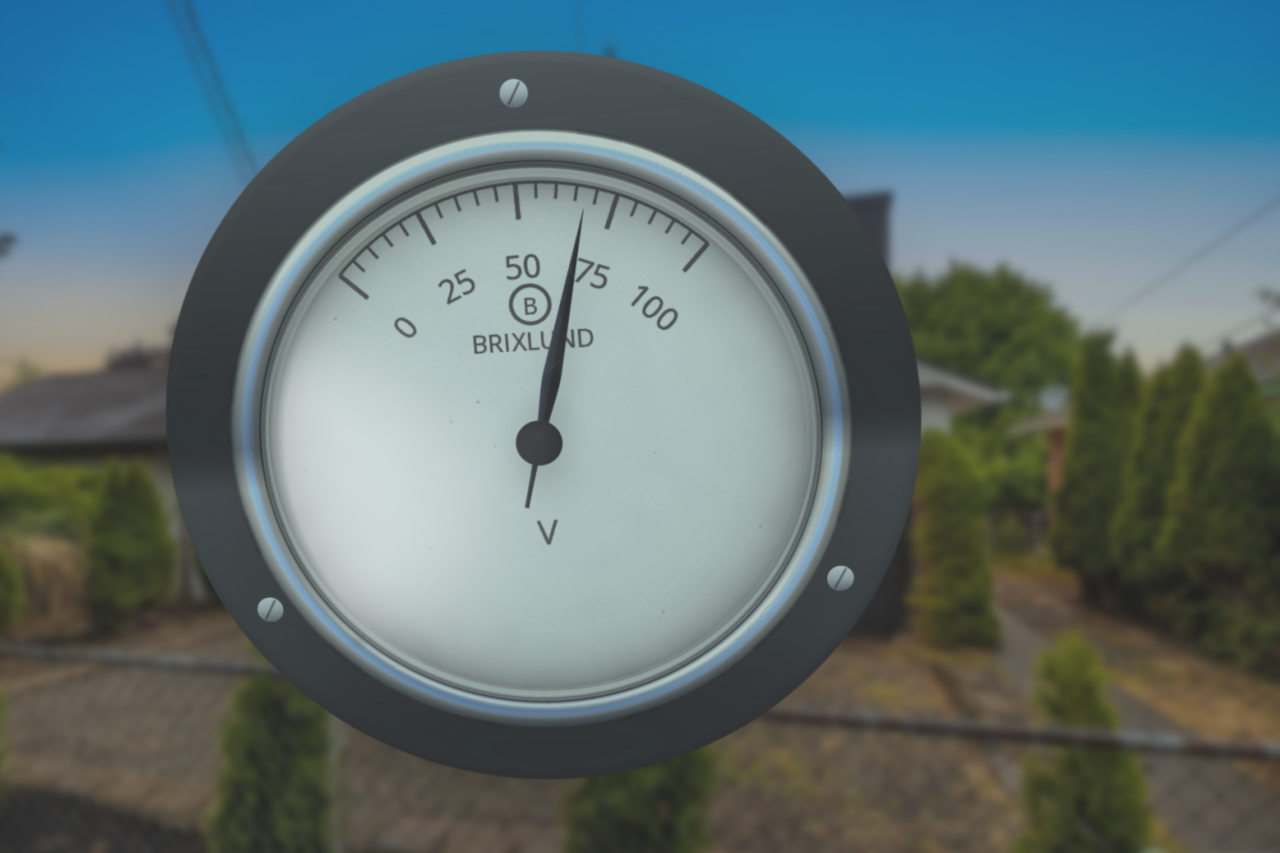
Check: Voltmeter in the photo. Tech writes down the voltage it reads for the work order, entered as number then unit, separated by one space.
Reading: 67.5 V
